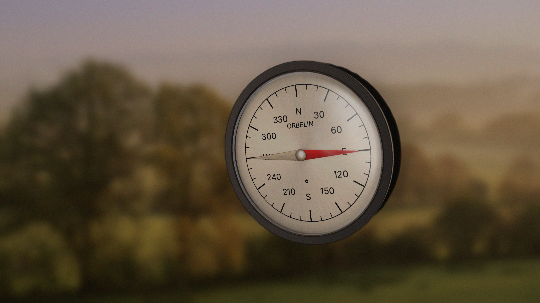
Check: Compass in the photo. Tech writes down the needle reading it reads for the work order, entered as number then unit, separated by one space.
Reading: 90 °
